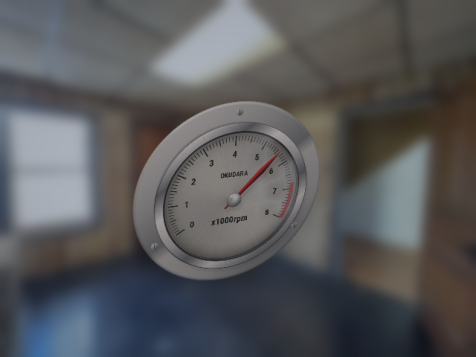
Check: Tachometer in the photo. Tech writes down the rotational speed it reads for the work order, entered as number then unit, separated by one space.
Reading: 5500 rpm
